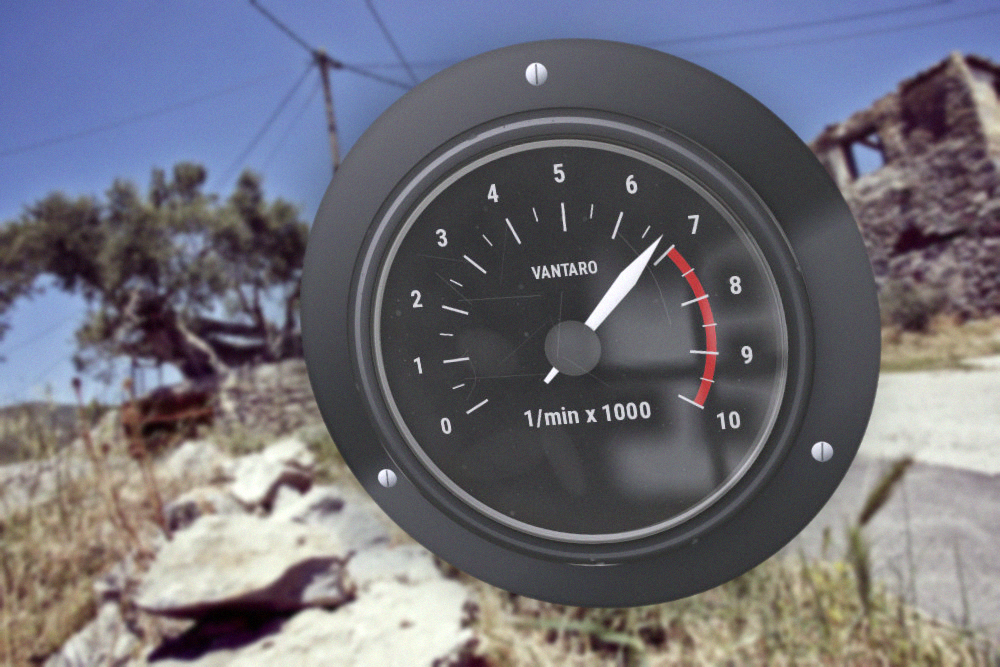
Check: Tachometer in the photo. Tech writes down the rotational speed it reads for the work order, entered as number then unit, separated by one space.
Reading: 6750 rpm
